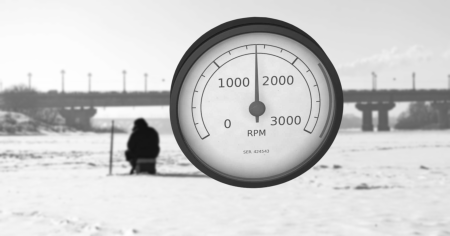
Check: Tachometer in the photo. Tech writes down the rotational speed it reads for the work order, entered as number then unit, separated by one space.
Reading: 1500 rpm
